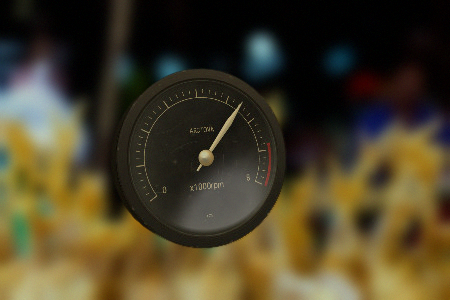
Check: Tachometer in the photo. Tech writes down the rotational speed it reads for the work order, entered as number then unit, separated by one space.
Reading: 5400 rpm
